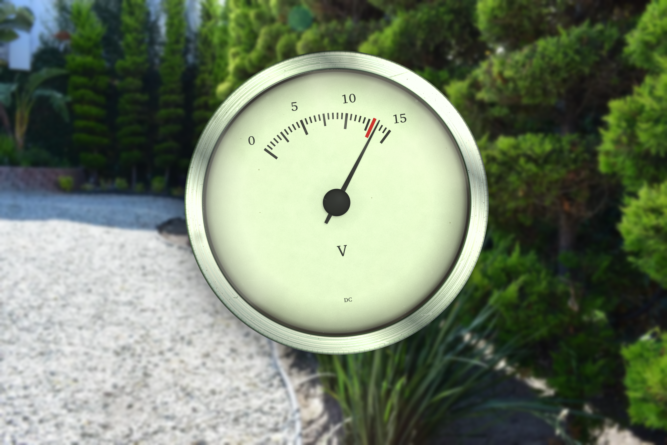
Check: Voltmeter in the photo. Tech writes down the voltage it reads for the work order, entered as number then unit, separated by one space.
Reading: 13.5 V
